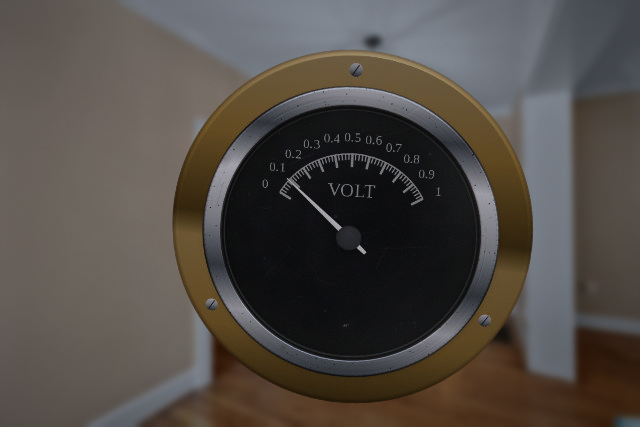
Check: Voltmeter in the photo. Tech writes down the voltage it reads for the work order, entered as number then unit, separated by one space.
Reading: 0.1 V
